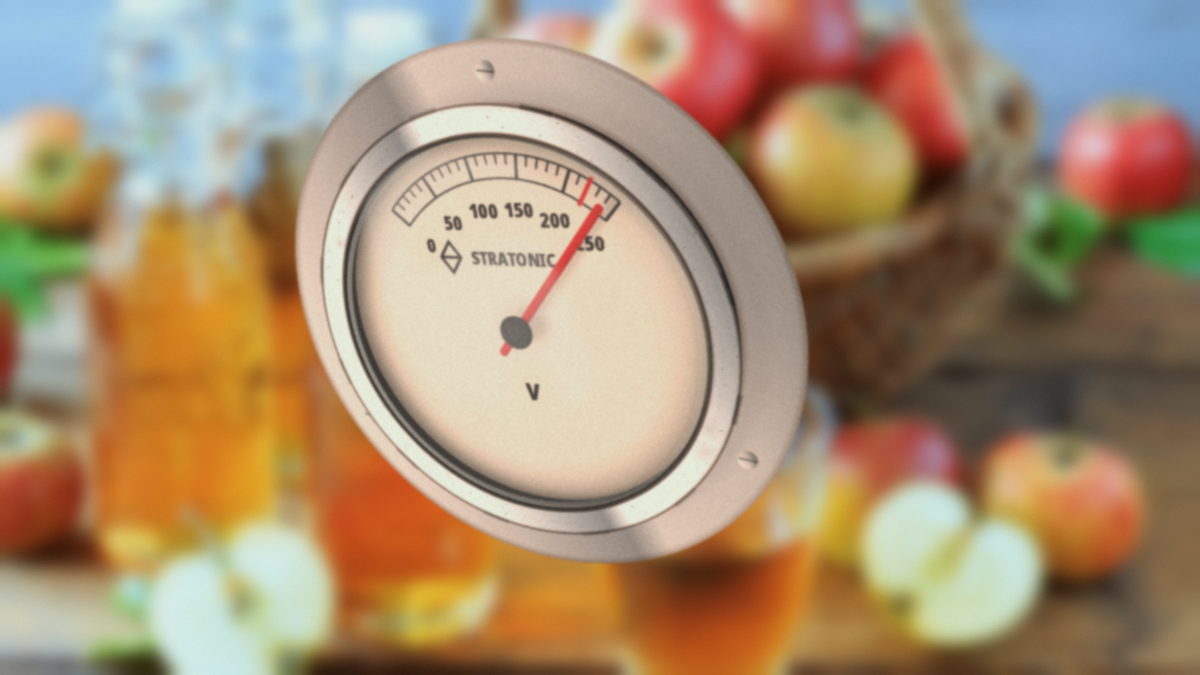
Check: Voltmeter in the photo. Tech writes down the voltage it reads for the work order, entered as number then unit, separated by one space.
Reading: 240 V
